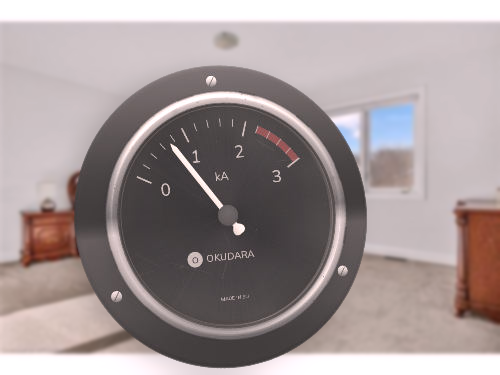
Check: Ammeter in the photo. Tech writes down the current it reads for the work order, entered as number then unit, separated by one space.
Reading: 0.7 kA
